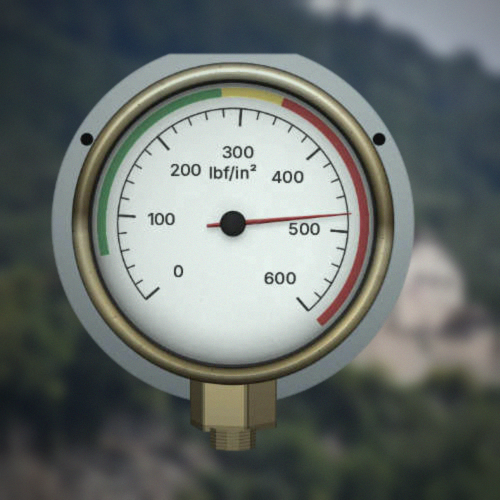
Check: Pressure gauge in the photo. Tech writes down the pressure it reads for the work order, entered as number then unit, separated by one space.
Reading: 480 psi
